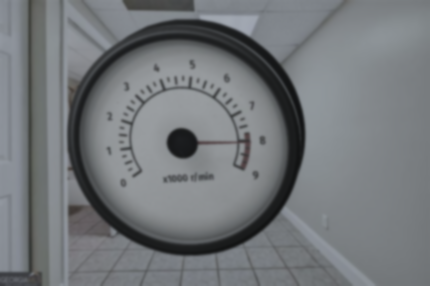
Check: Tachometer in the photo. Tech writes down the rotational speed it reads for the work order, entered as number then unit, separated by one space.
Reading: 8000 rpm
